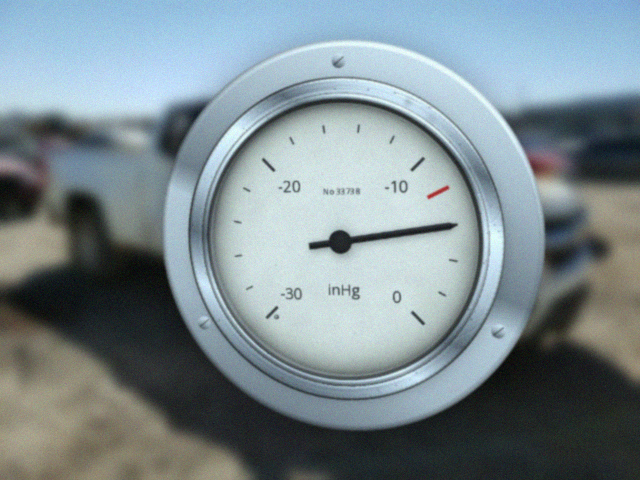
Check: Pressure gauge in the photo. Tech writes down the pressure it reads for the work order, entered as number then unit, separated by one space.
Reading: -6 inHg
